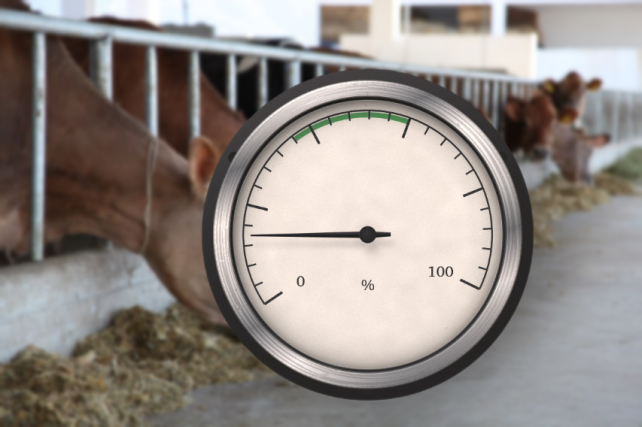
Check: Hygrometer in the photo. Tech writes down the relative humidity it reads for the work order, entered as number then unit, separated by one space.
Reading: 14 %
